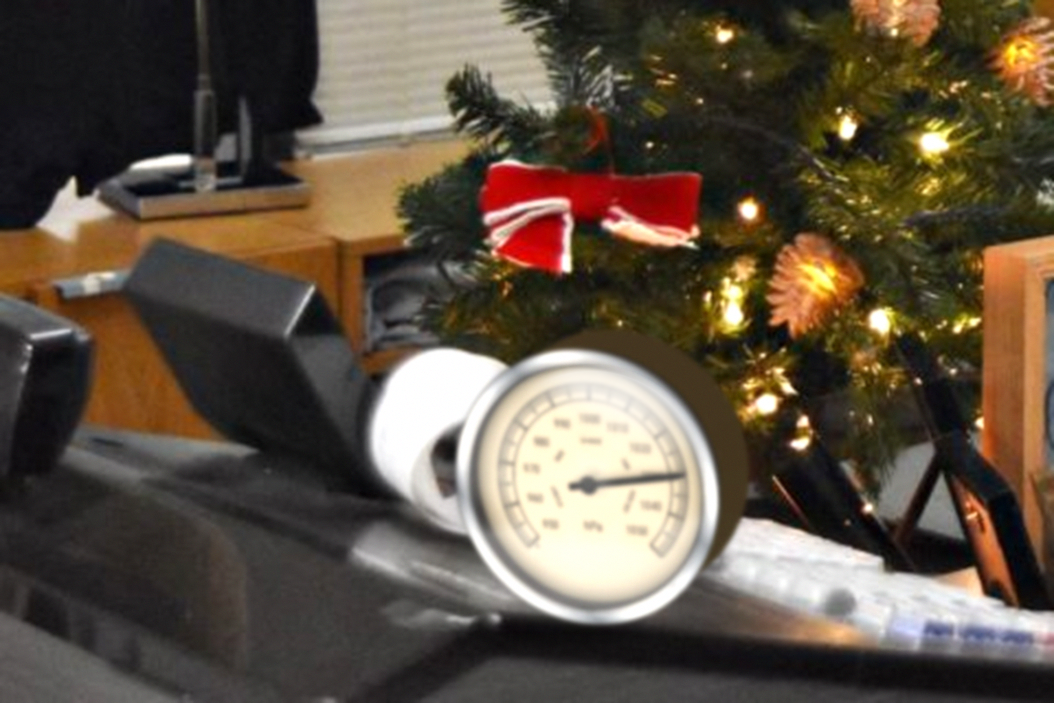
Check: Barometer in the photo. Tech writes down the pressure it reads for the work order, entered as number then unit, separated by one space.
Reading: 1030 hPa
